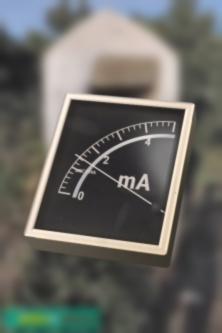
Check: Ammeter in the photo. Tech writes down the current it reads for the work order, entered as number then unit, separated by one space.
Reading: 1.4 mA
